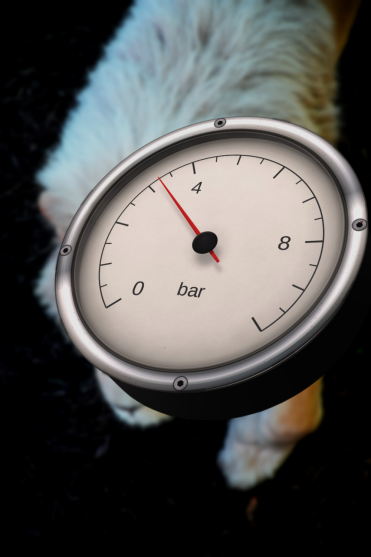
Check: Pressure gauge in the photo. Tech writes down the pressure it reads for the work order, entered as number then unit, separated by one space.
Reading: 3.25 bar
